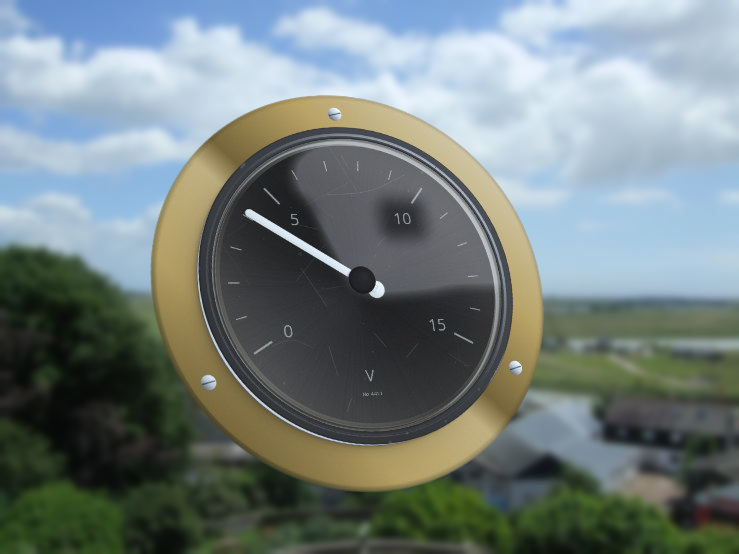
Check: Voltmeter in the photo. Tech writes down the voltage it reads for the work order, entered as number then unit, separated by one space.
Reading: 4 V
